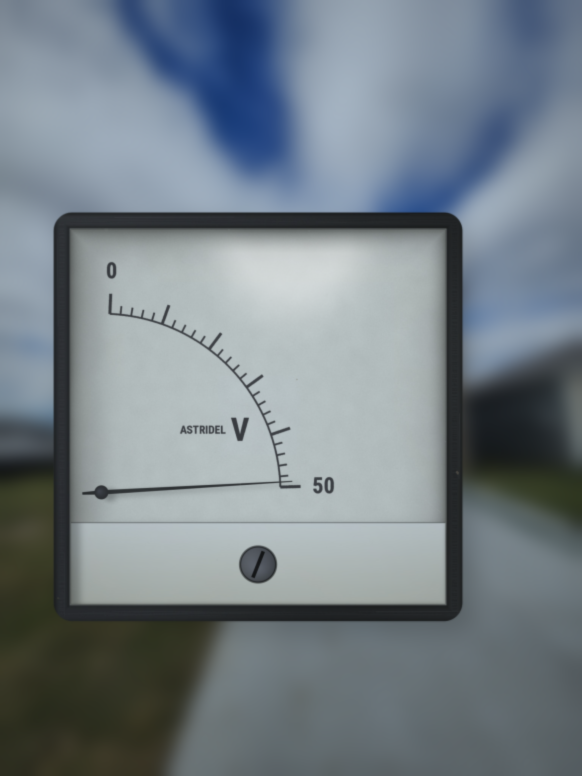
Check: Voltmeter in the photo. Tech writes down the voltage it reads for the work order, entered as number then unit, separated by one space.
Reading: 49 V
